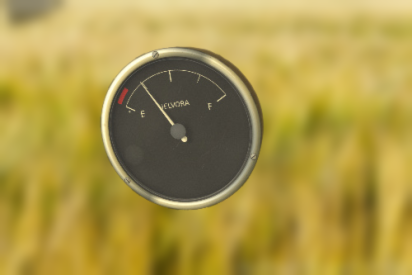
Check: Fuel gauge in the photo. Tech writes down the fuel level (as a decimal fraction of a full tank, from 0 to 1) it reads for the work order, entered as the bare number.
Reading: 0.25
